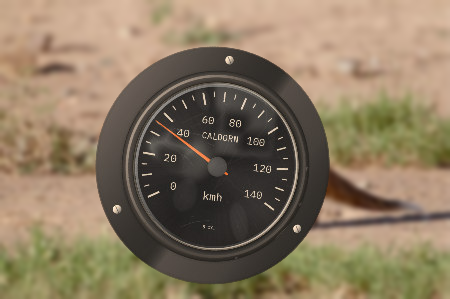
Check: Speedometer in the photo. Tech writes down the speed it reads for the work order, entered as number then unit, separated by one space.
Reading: 35 km/h
